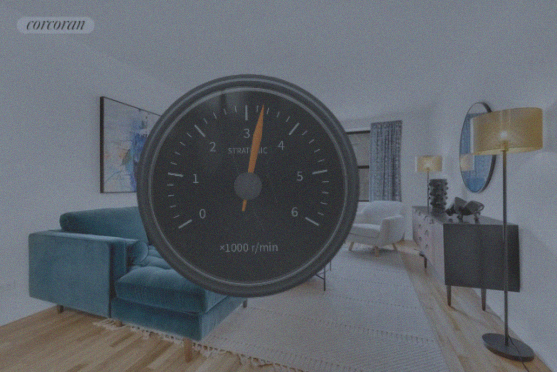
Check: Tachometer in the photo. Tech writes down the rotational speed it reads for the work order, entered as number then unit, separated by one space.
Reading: 3300 rpm
